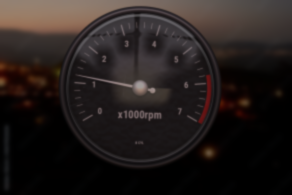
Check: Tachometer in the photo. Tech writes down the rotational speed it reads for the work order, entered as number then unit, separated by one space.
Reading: 1200 rpm
